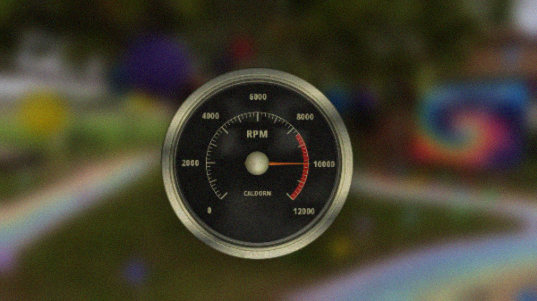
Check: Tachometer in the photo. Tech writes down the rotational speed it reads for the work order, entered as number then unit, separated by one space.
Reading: 10000 rpm
